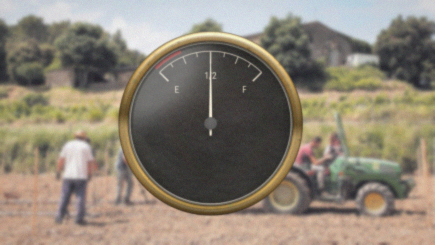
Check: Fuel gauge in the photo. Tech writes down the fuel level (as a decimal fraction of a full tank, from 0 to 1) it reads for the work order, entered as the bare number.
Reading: 0.5
